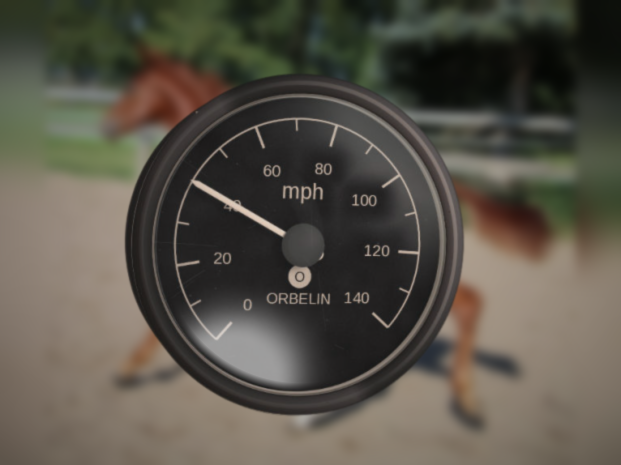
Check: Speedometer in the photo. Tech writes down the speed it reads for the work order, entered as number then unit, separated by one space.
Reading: 40 mph
